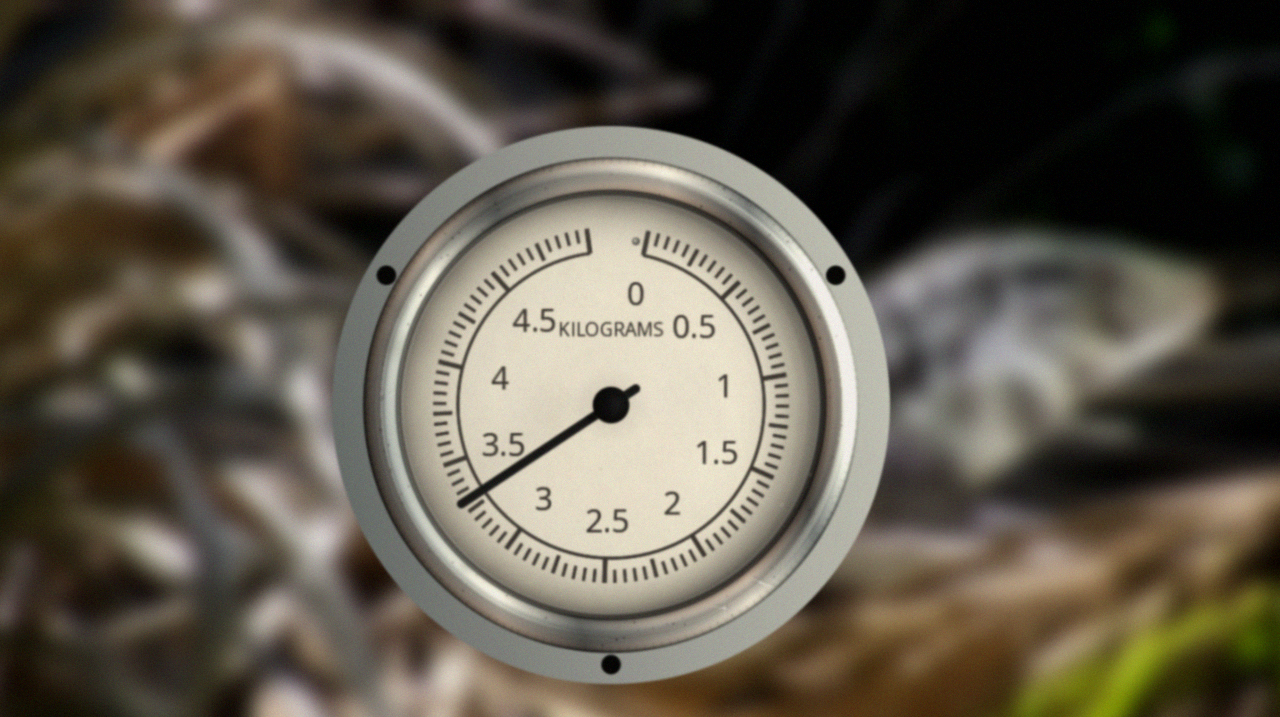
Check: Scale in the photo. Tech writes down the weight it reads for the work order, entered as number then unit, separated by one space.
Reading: 3.3 kg
